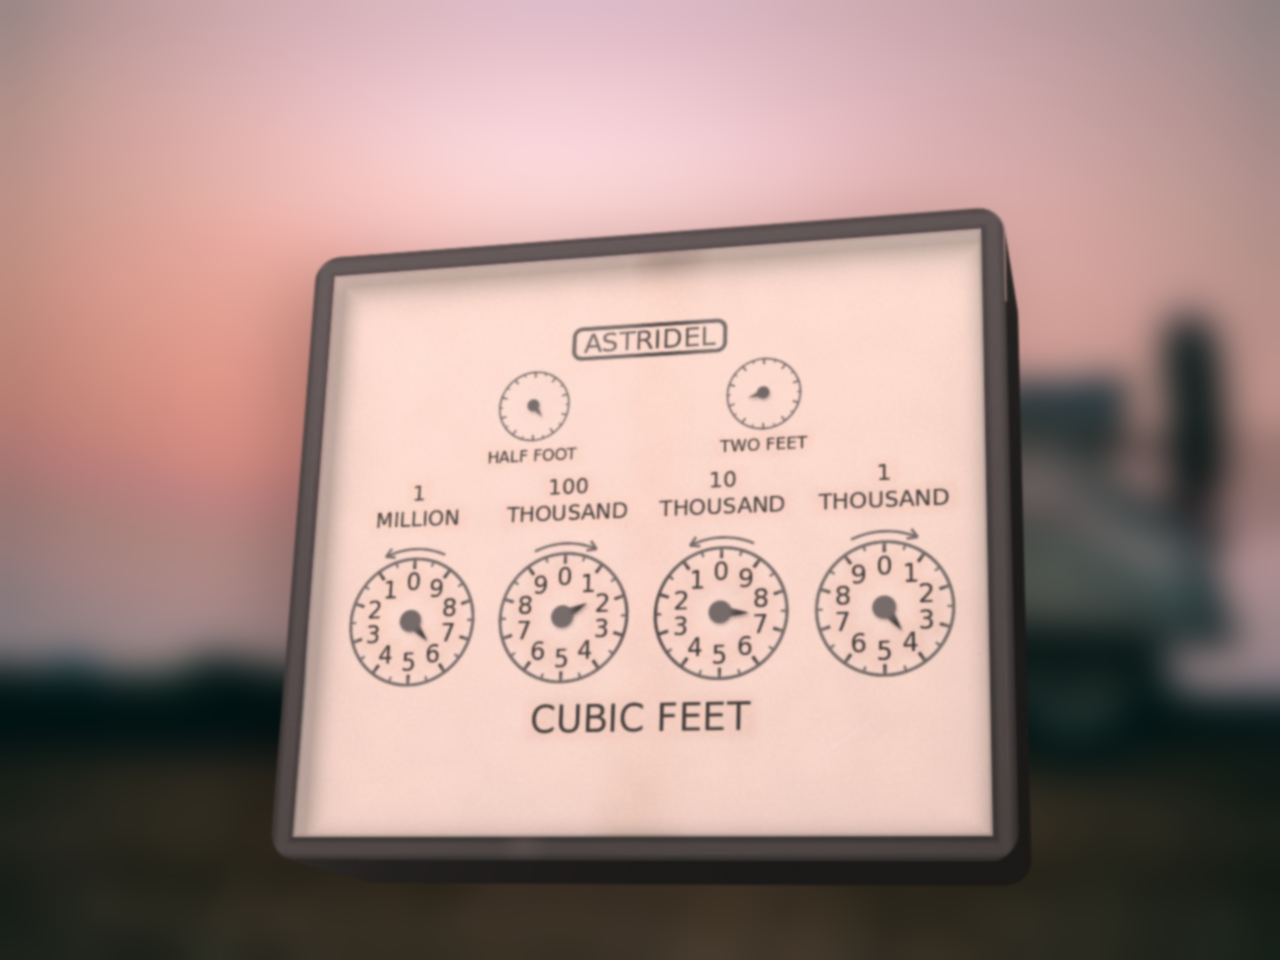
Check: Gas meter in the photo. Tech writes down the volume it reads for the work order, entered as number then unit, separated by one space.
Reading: 617400 ft³
